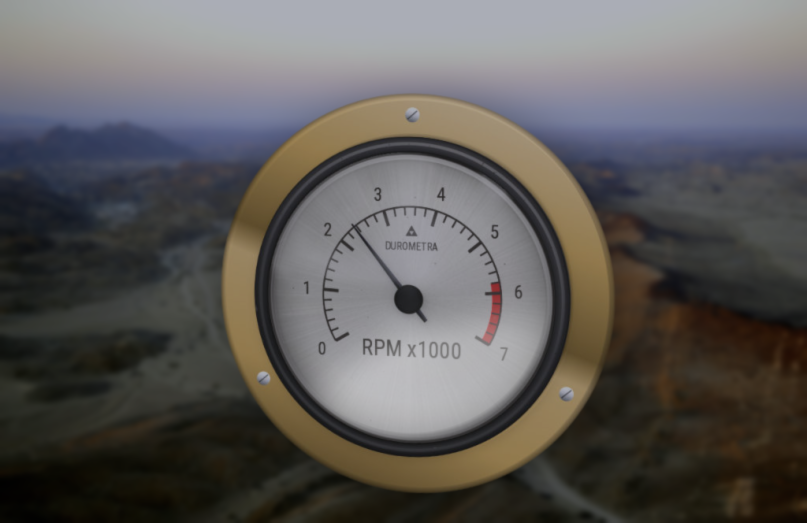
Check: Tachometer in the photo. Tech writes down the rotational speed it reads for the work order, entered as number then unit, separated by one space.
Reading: 2400 rpm
